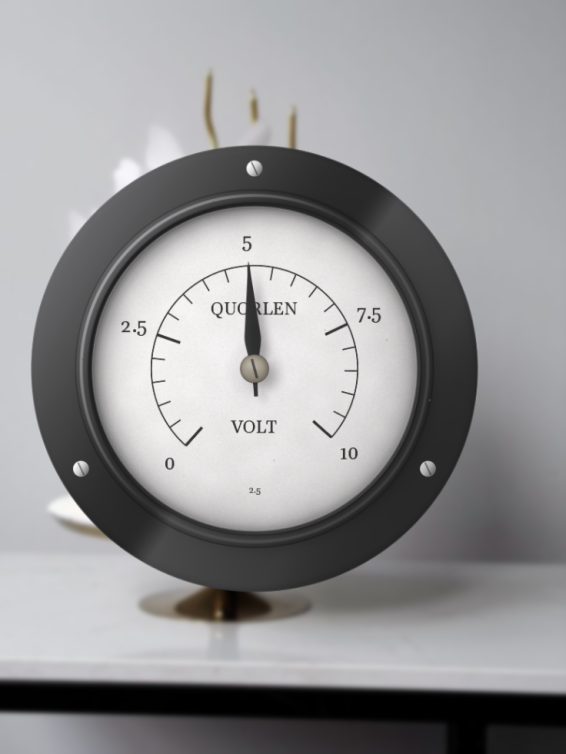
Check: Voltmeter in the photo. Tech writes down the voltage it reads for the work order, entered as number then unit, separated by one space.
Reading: 5 V
